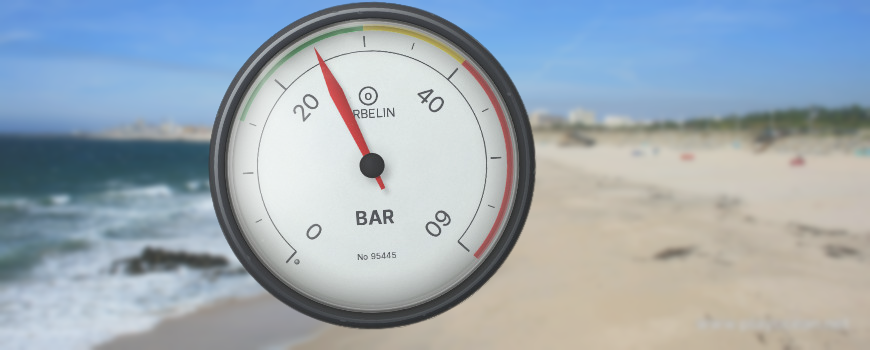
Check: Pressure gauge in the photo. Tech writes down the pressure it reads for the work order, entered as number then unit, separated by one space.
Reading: 25 bar
